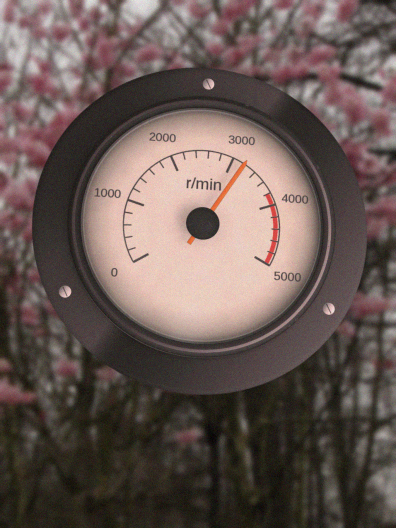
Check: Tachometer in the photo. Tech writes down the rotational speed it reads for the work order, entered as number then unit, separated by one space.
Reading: 3200 rpm
